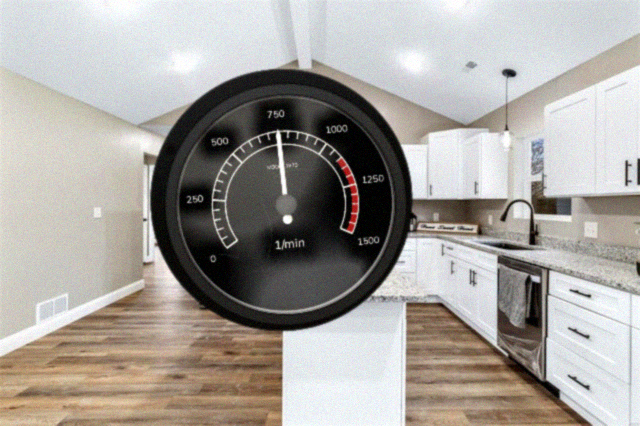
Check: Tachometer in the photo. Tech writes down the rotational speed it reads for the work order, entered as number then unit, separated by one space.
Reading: 750 rpm
